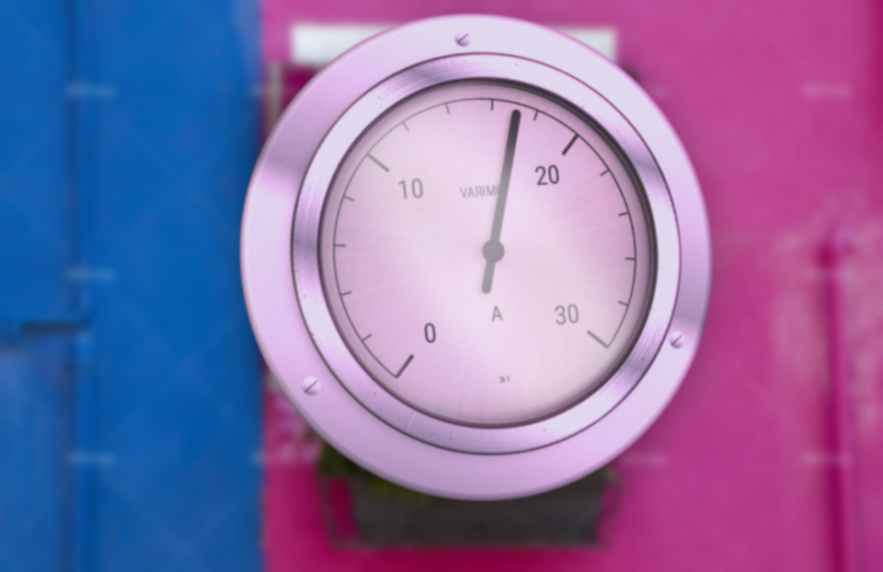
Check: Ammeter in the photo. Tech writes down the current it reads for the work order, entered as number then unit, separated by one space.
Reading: 17 A
